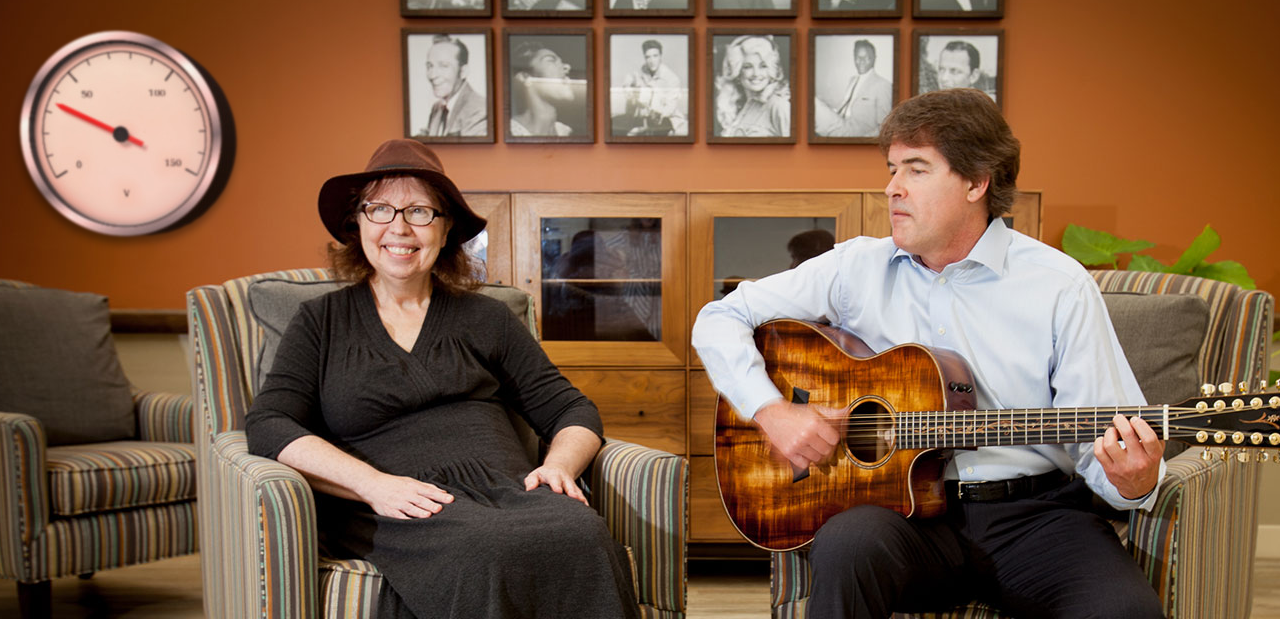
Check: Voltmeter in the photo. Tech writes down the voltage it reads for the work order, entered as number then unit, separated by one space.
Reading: 35 V
